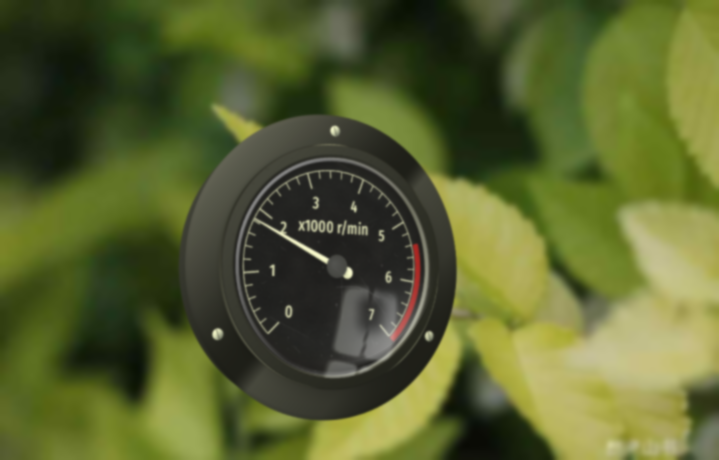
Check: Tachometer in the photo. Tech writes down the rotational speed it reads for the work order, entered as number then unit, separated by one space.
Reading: 1800 rpm
